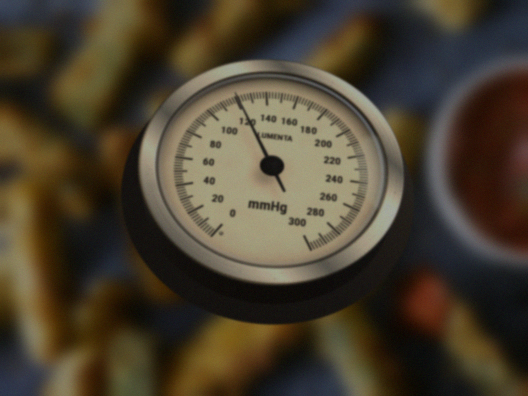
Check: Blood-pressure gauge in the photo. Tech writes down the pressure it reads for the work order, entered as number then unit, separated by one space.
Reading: 120 mmHg
